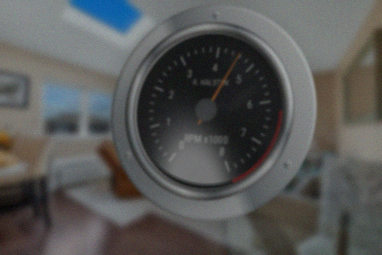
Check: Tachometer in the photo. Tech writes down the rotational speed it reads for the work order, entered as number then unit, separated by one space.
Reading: 4600 rpm
